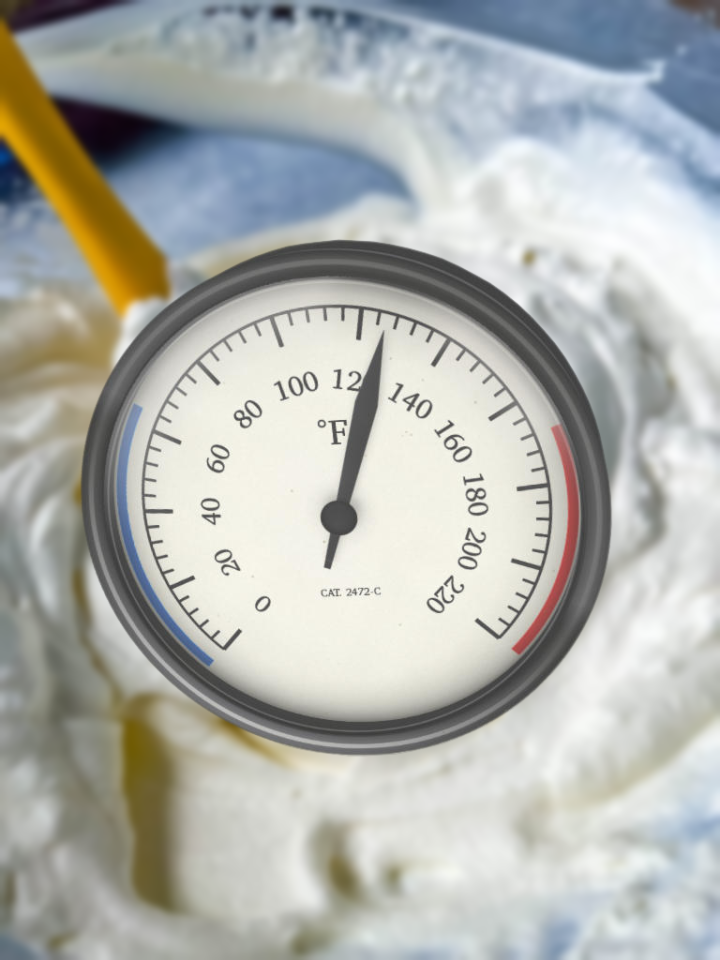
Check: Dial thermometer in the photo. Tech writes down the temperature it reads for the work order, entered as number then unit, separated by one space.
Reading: 126 °F
